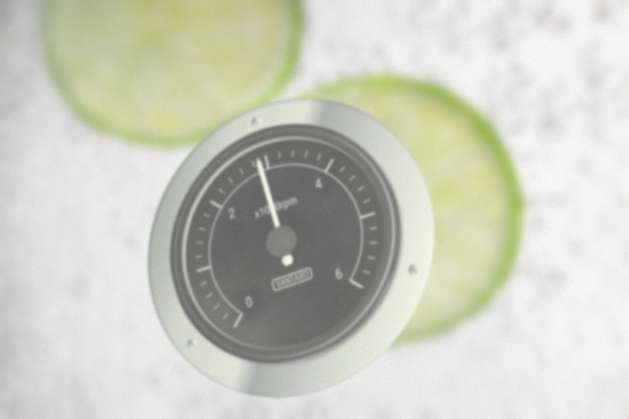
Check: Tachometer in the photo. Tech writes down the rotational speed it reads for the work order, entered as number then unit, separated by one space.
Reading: 2900 rpm
